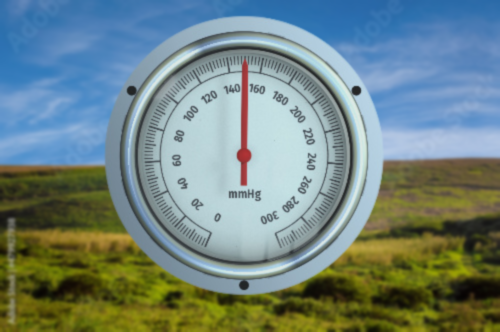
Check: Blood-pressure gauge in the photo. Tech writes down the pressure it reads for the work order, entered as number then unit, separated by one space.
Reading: 150 mmHg
